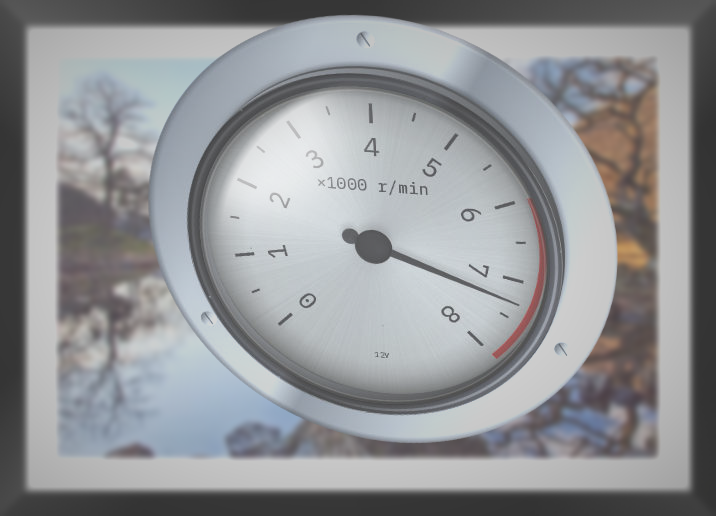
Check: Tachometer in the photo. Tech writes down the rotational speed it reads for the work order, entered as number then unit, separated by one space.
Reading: 7250 rpm
